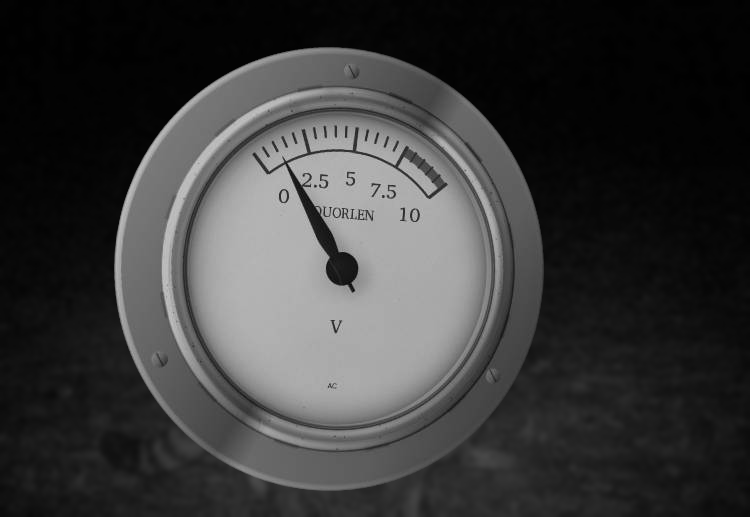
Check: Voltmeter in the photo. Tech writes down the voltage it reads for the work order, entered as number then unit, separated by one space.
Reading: 1 V
